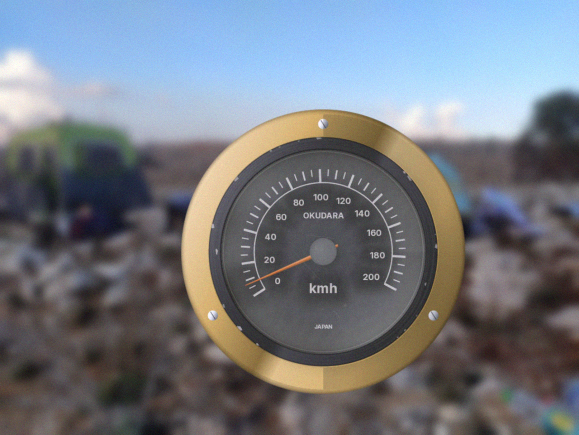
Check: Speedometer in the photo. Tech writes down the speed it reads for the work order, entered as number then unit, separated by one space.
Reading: 7.5 km/h
